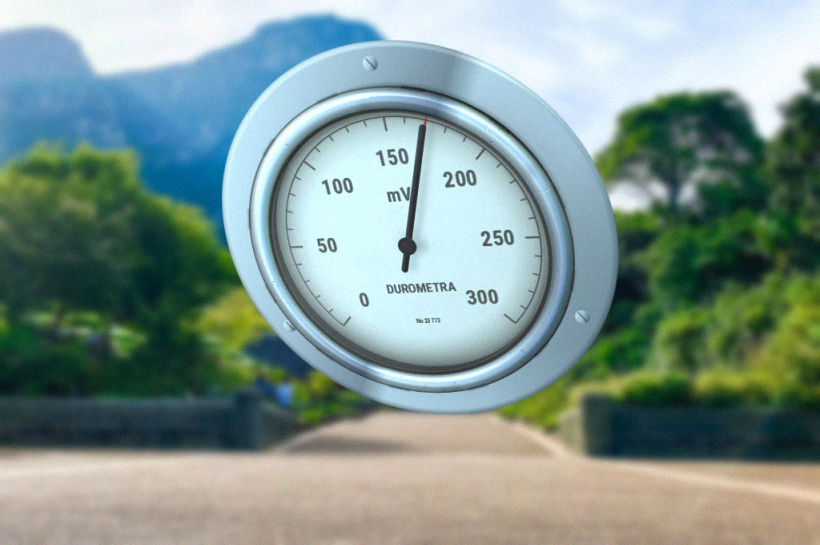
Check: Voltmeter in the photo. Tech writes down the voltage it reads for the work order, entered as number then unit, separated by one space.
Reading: 170 mV
